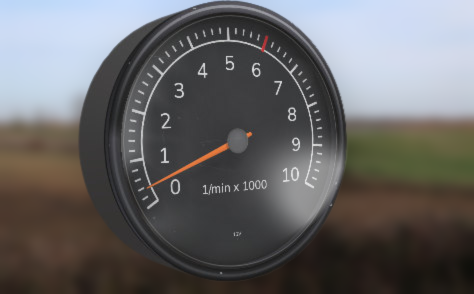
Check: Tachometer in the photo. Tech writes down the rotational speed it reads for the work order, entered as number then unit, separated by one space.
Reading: 400 rpm
